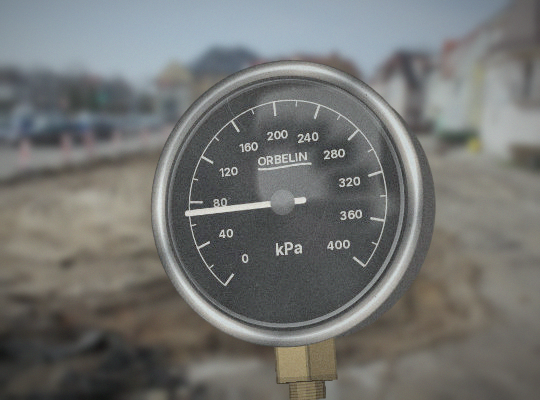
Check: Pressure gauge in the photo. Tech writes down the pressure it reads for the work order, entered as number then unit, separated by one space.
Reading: 70 kPa
